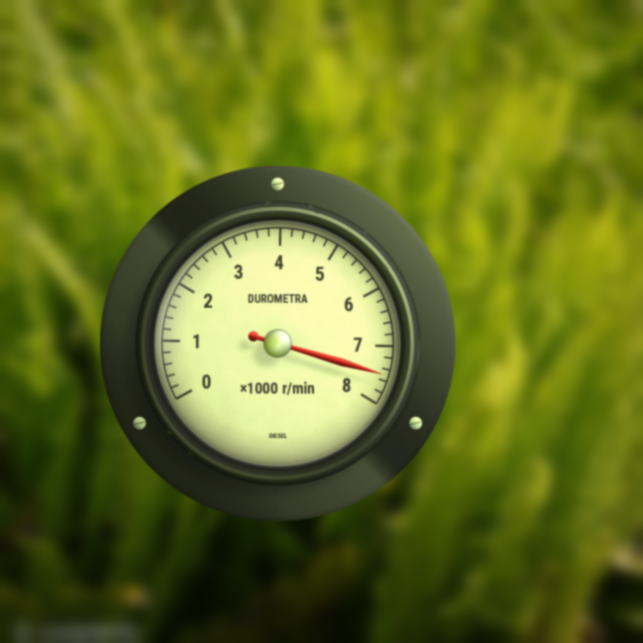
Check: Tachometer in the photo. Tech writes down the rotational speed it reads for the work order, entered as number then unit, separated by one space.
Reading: 7500 rpm
